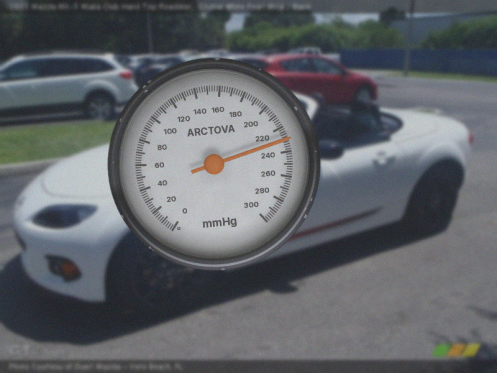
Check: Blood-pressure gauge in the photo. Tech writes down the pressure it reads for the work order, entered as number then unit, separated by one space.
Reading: 230 mmHg
